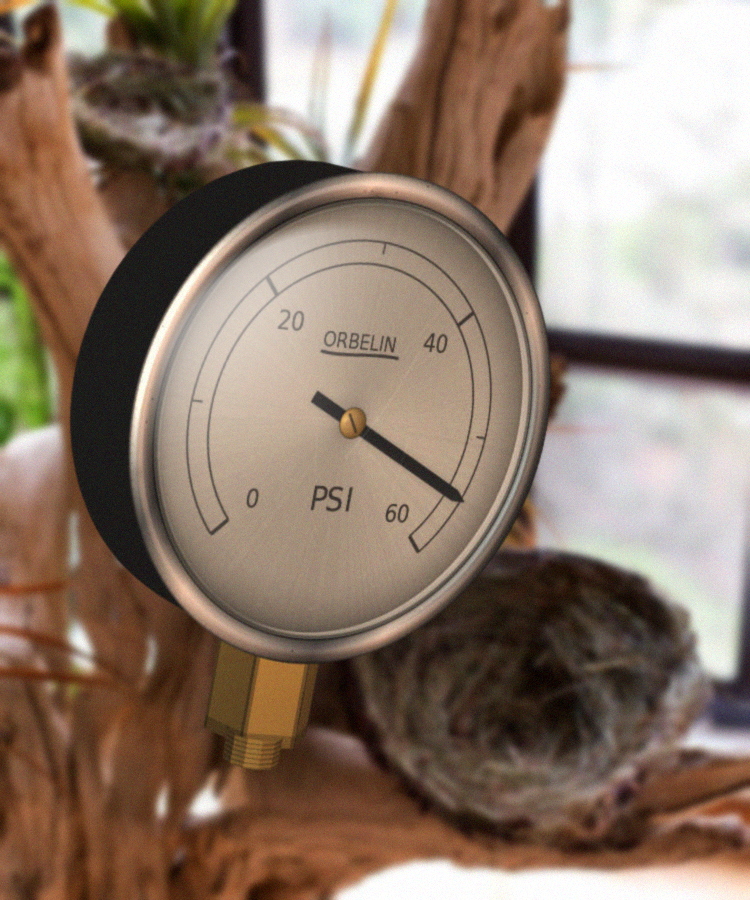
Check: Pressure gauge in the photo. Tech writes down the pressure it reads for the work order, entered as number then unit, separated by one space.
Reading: 55 psi
